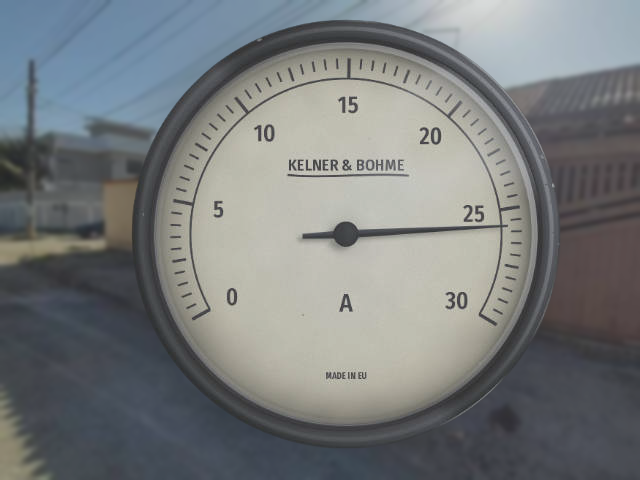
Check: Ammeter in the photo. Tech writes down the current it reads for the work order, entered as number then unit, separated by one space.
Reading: 25.75 A
